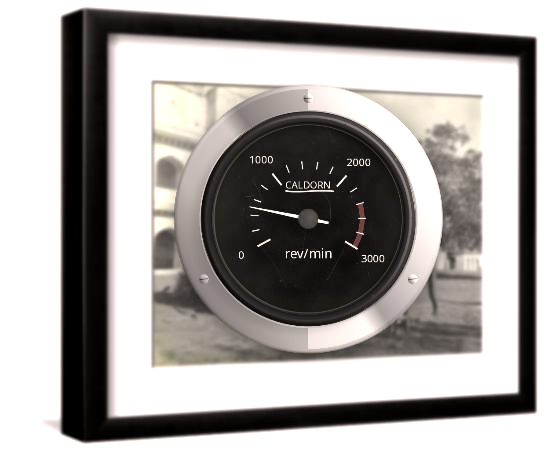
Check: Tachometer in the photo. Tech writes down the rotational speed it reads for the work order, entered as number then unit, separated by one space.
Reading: 500 rpm
